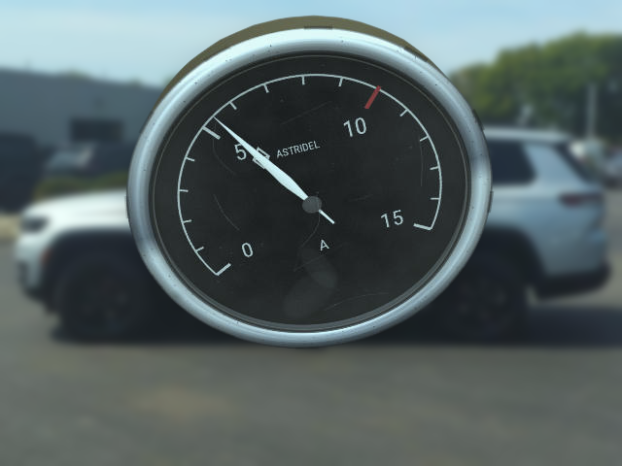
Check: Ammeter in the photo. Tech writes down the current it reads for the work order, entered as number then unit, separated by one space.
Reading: 5.5 A
